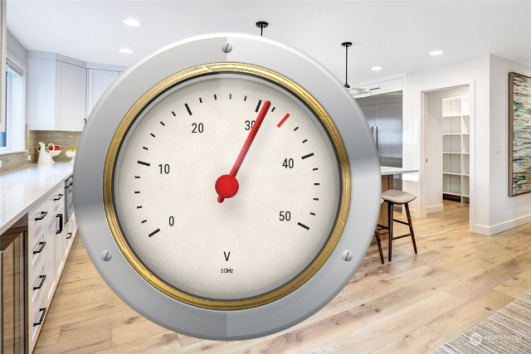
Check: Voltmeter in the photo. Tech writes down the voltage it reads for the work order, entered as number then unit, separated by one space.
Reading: 31 V
